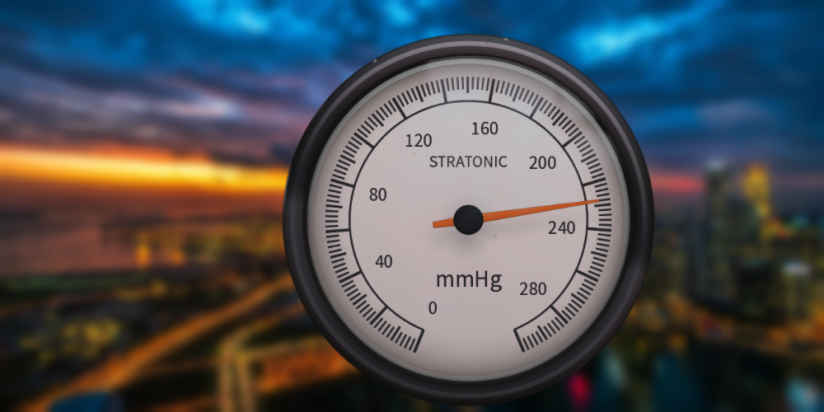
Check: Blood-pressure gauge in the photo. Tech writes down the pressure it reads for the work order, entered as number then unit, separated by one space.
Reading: 228 mmHg
